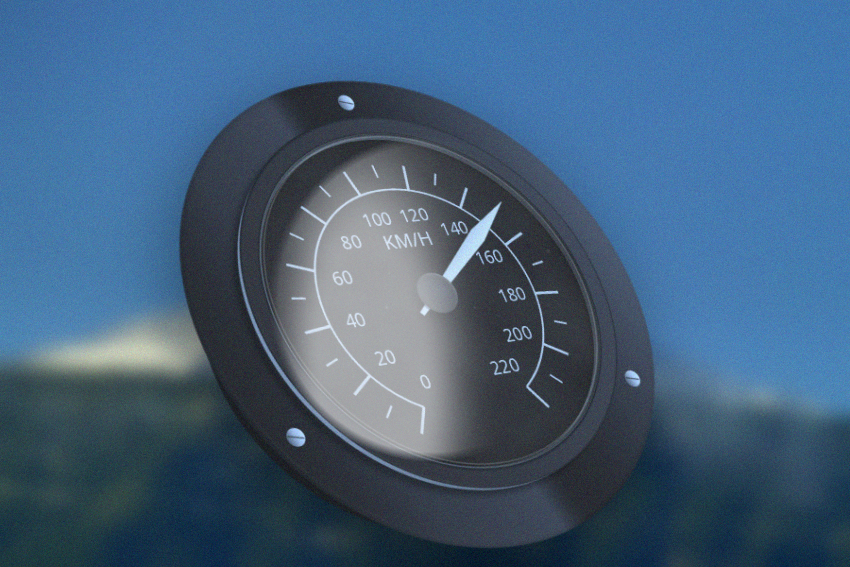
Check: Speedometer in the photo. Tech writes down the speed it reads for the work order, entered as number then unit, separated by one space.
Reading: 150 km/h
